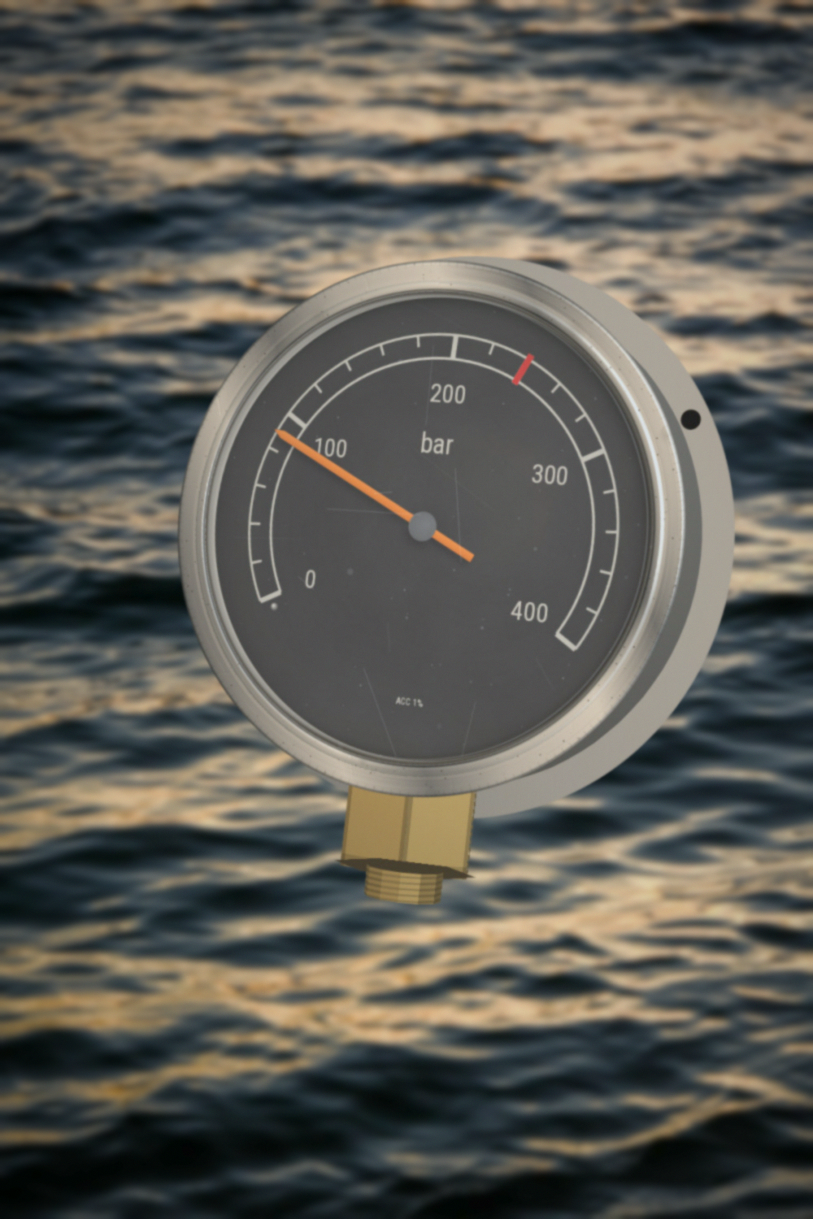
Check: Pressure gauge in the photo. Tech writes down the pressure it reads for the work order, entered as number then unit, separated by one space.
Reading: 90 bar
